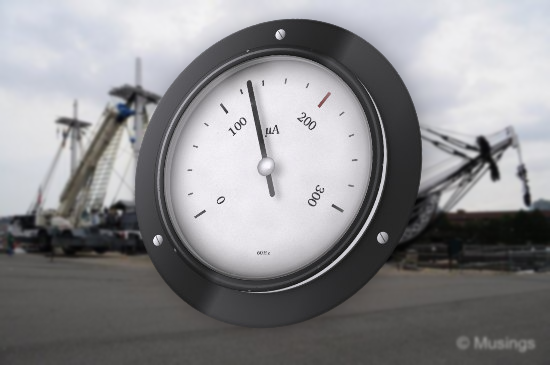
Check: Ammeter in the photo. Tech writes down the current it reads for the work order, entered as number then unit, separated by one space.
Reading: 130 µA
